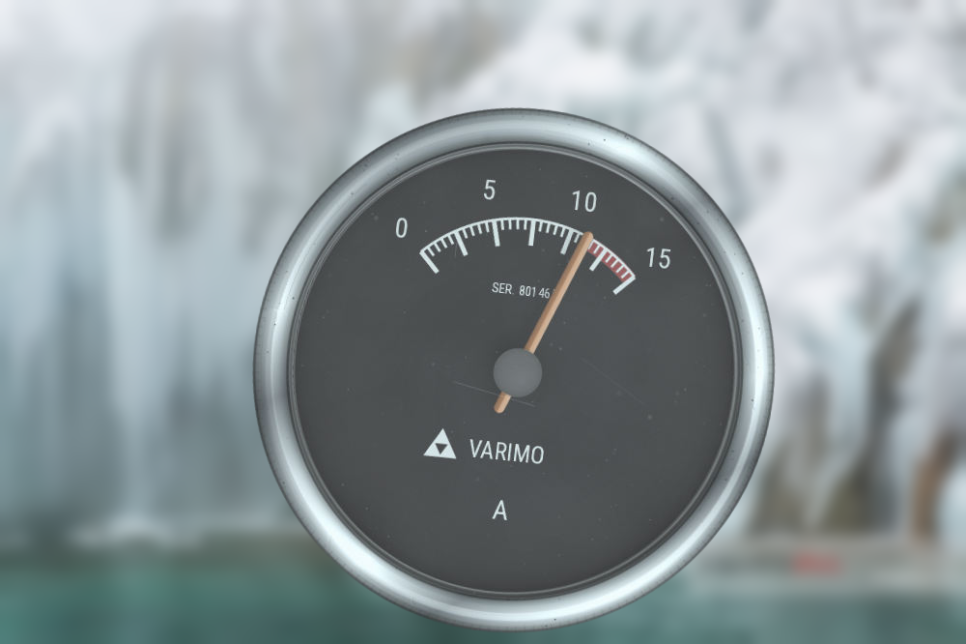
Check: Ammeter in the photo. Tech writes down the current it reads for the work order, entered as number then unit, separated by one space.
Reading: 11 A
